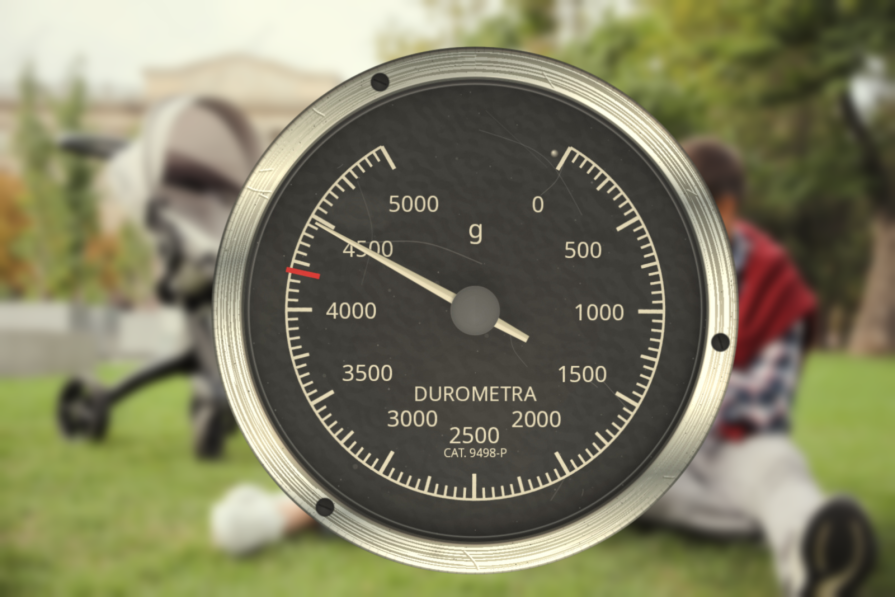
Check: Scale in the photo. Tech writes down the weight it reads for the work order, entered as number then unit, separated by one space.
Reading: 4475 g
